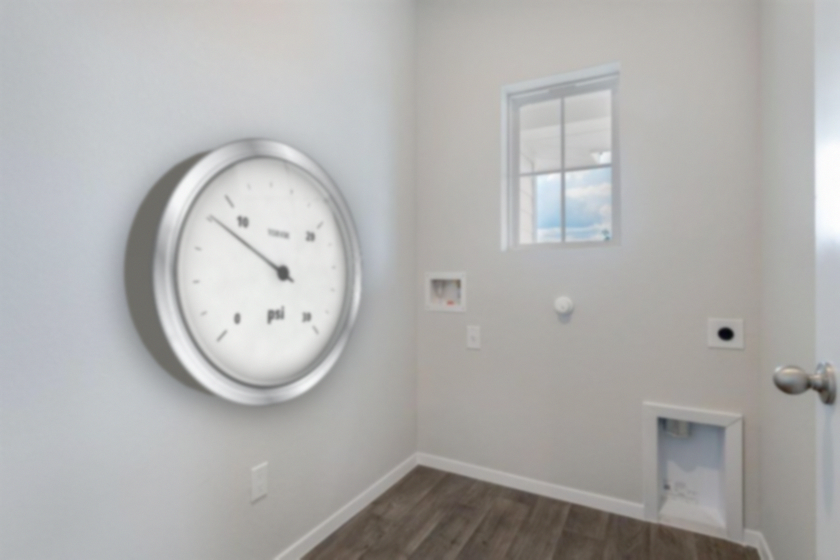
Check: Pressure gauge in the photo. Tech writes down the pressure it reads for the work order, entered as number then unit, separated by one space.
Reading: 8 psi
